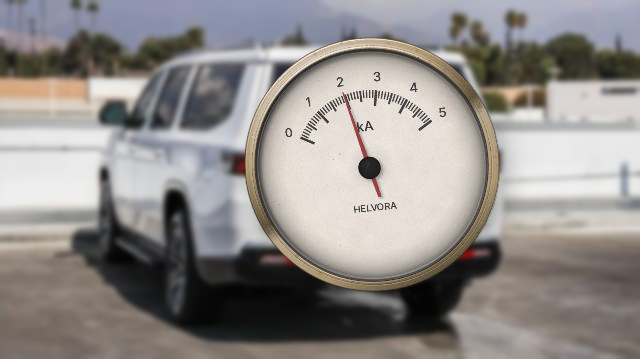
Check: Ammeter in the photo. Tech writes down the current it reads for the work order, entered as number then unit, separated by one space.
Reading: 2 kA
